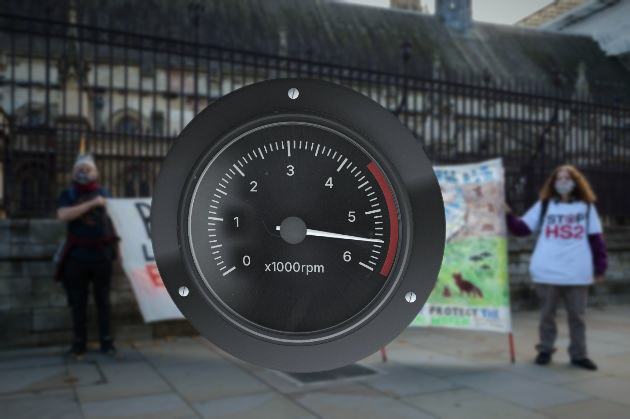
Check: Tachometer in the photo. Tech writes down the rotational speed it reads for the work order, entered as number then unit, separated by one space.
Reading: 5500 rpm
